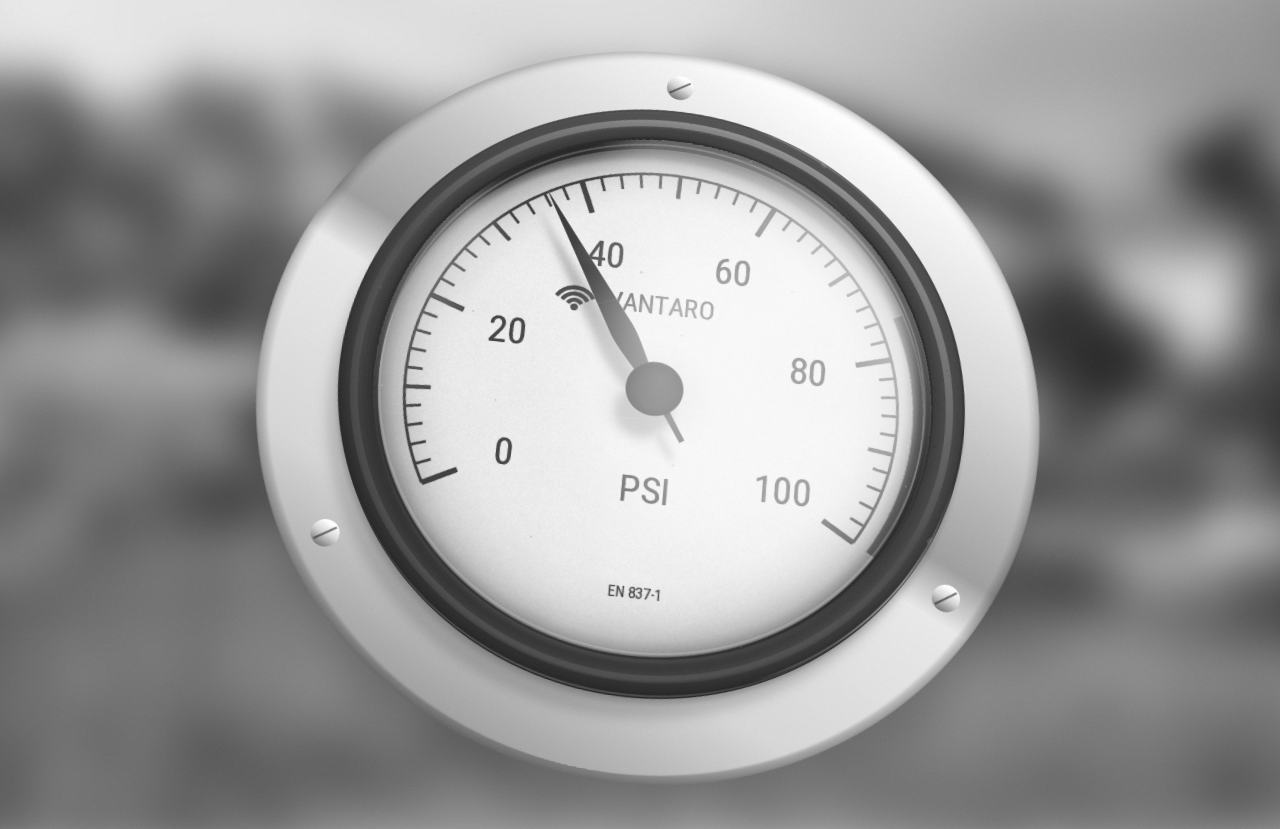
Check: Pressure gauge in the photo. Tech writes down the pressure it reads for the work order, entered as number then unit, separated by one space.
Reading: 36 psi
